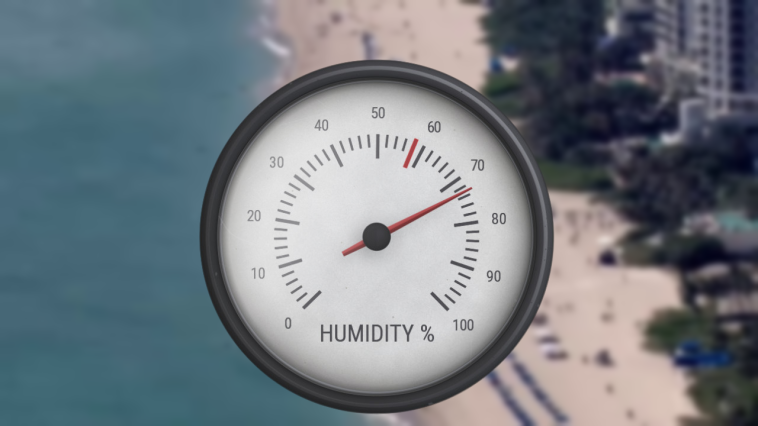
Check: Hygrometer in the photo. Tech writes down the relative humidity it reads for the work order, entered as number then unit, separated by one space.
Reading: 73 %
